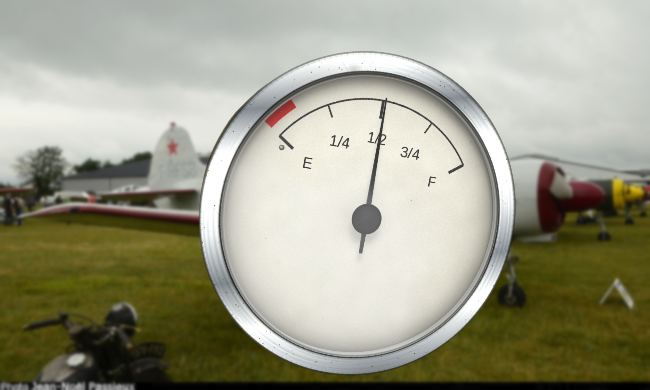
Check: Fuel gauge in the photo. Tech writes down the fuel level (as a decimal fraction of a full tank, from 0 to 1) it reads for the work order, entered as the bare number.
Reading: 0.5
